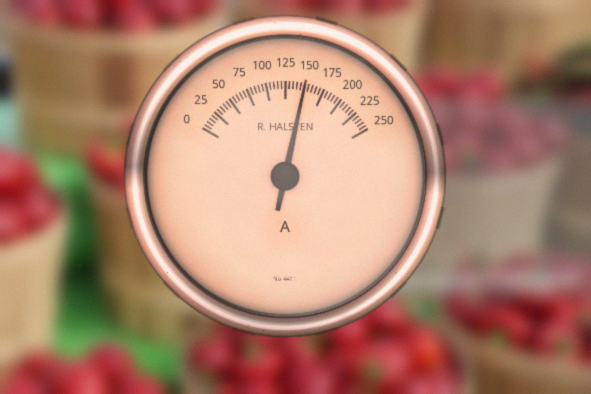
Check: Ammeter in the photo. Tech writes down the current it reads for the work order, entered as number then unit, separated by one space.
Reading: 150 A
